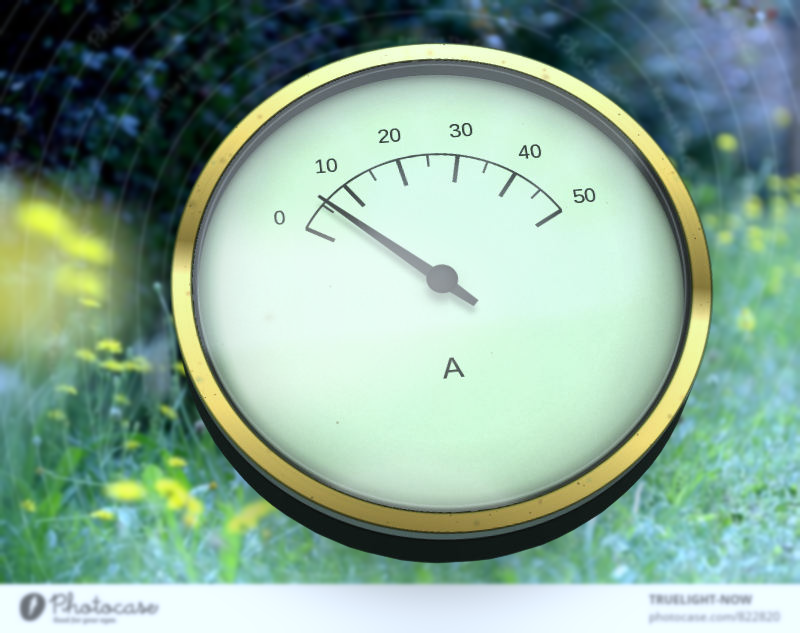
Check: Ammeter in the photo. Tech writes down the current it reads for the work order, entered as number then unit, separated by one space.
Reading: 5 A
